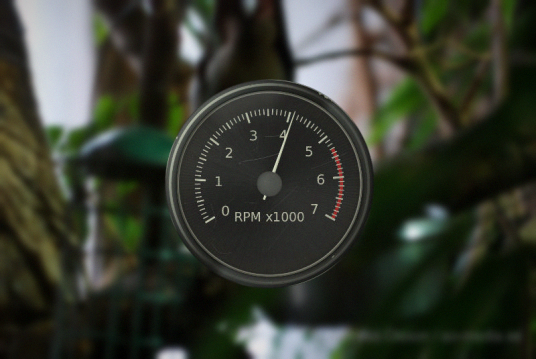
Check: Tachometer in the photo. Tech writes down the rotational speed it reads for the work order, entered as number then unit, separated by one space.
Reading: 4100 rpm
